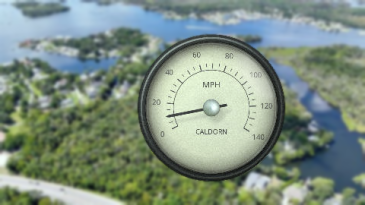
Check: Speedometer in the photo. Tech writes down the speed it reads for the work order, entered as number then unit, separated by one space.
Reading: 10 mph
